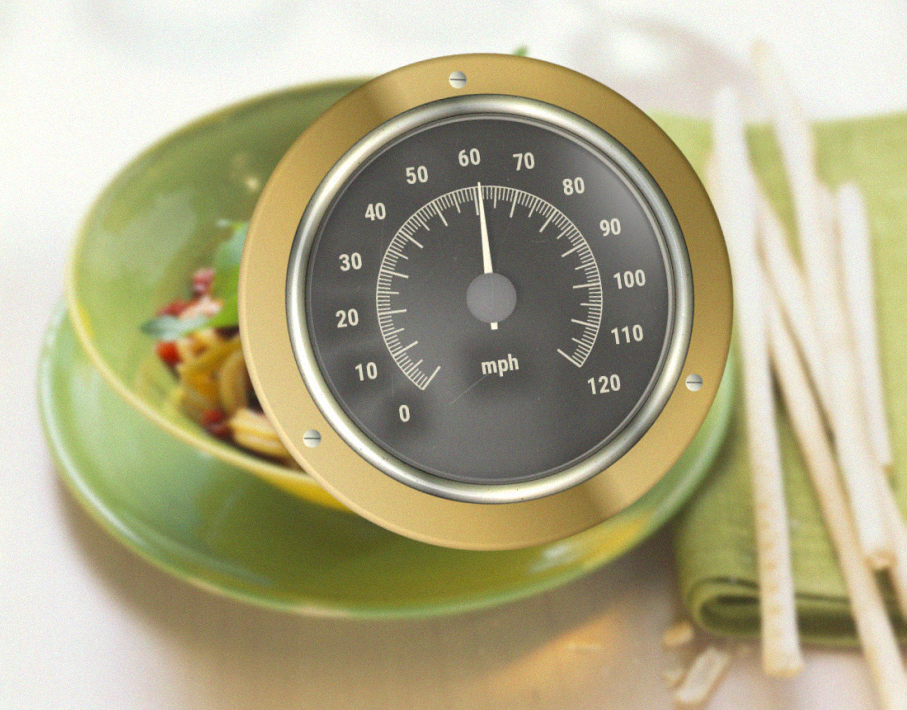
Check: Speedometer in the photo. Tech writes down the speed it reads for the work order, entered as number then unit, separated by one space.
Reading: 61 mph
